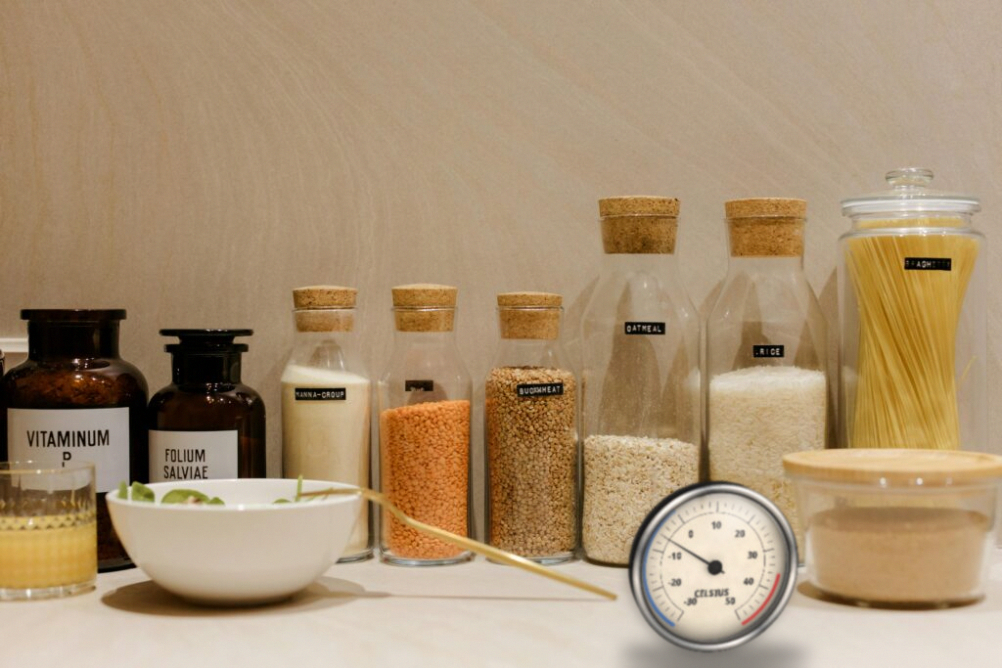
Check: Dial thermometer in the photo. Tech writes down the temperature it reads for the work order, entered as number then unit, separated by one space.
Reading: -6 °C
